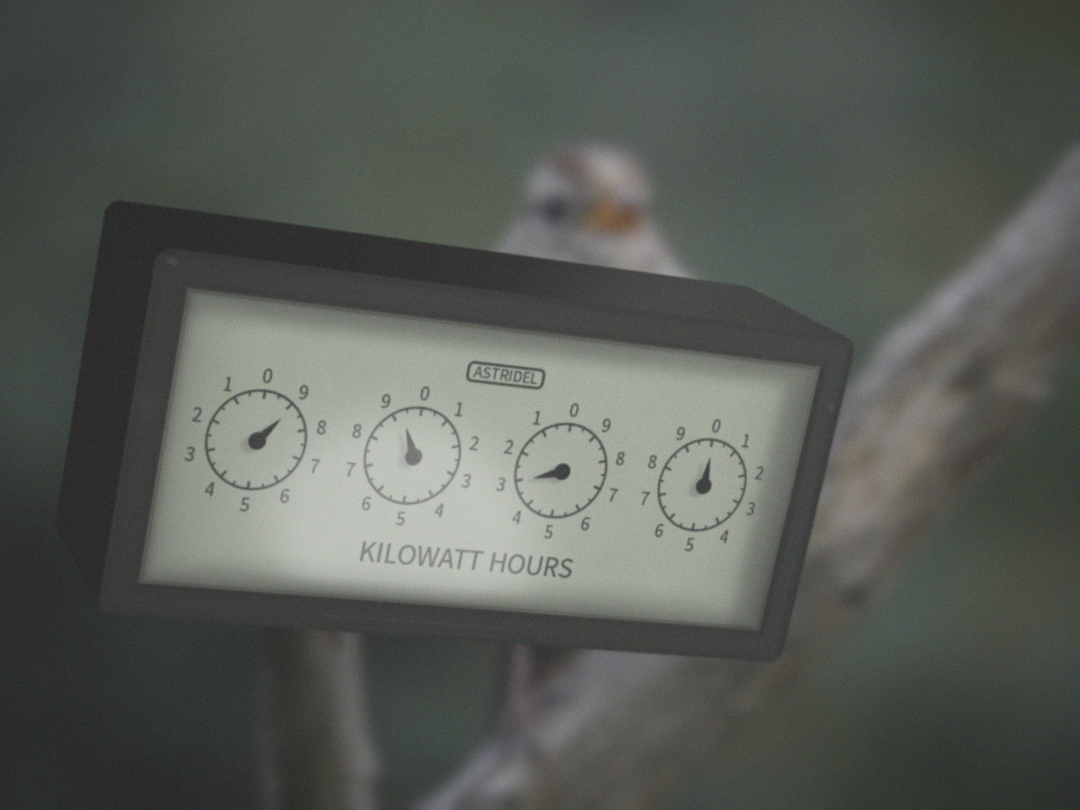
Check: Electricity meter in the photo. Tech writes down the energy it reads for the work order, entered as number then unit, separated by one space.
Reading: 8930 kWh
